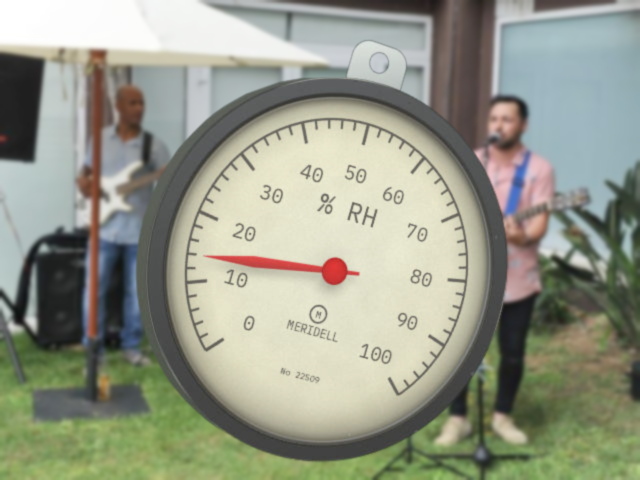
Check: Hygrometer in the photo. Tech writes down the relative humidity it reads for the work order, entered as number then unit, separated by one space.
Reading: 14 %
